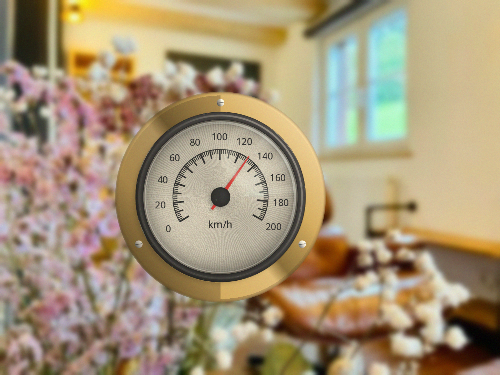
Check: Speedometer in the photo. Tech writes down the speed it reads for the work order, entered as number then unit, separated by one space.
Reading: 130 km/h
